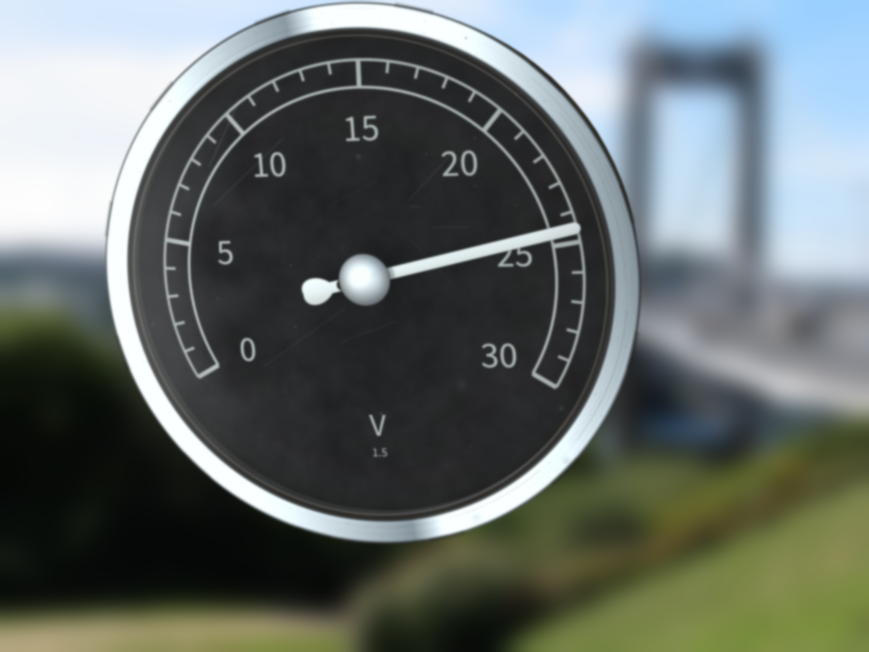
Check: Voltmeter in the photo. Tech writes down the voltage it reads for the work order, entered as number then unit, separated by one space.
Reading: 24.5 V
